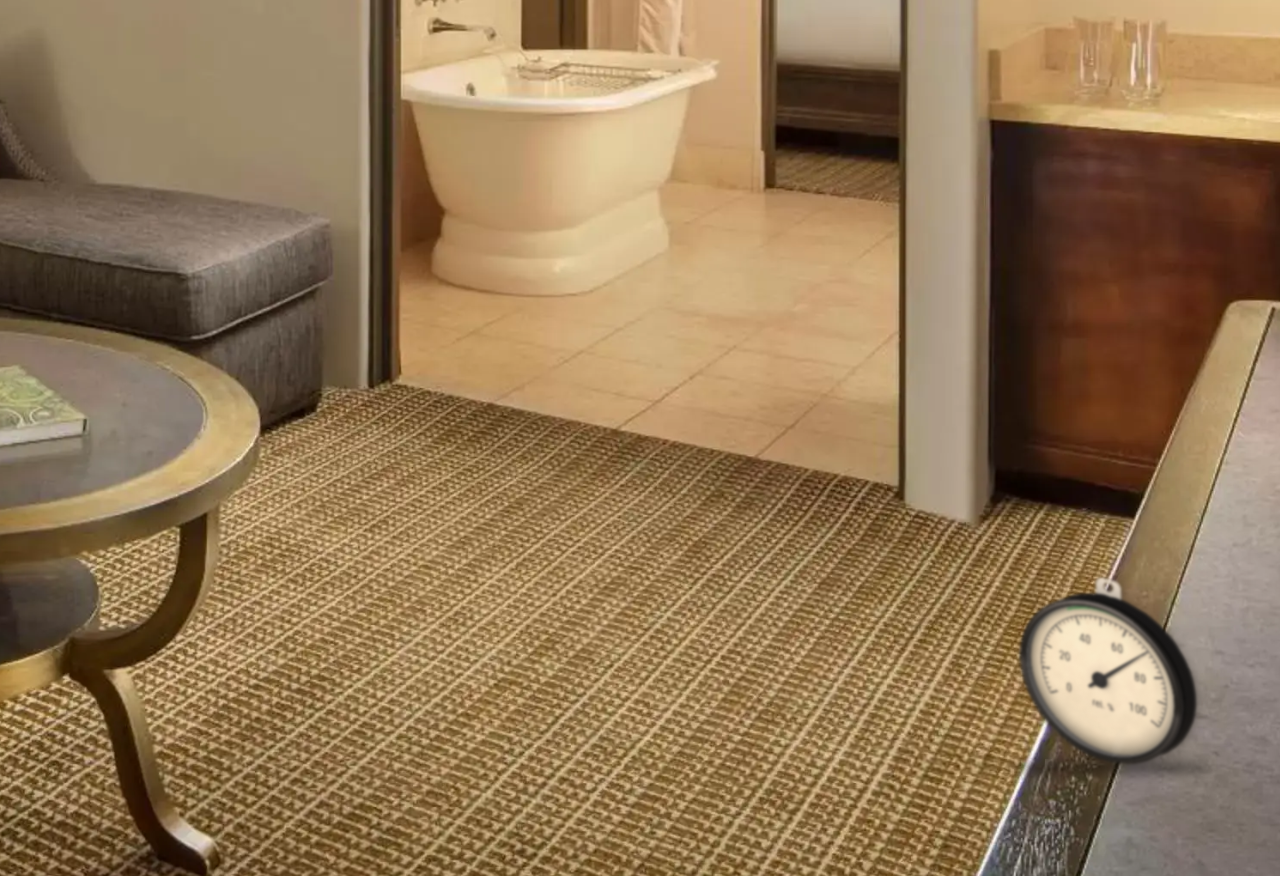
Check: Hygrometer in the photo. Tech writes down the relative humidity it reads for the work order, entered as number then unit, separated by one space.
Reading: 70 %
